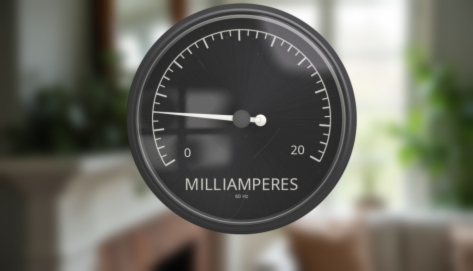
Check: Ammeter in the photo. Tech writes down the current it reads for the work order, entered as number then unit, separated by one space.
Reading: 3 mA
